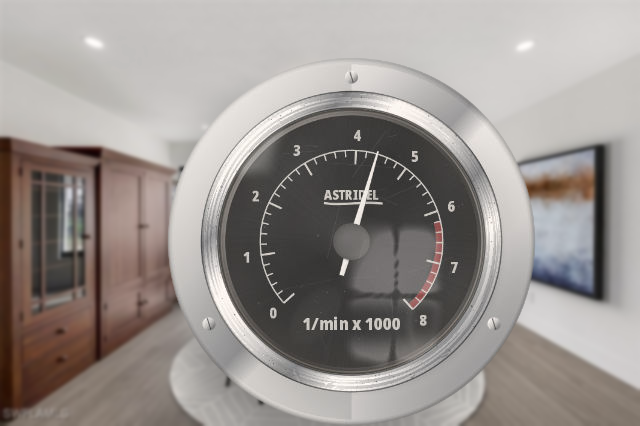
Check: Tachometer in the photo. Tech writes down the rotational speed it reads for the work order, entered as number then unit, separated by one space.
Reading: 4400 rpm
